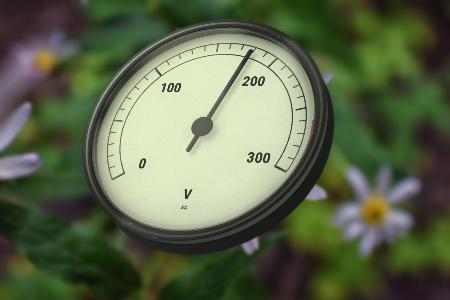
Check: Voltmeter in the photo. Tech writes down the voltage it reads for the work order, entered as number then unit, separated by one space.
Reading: 180 V
